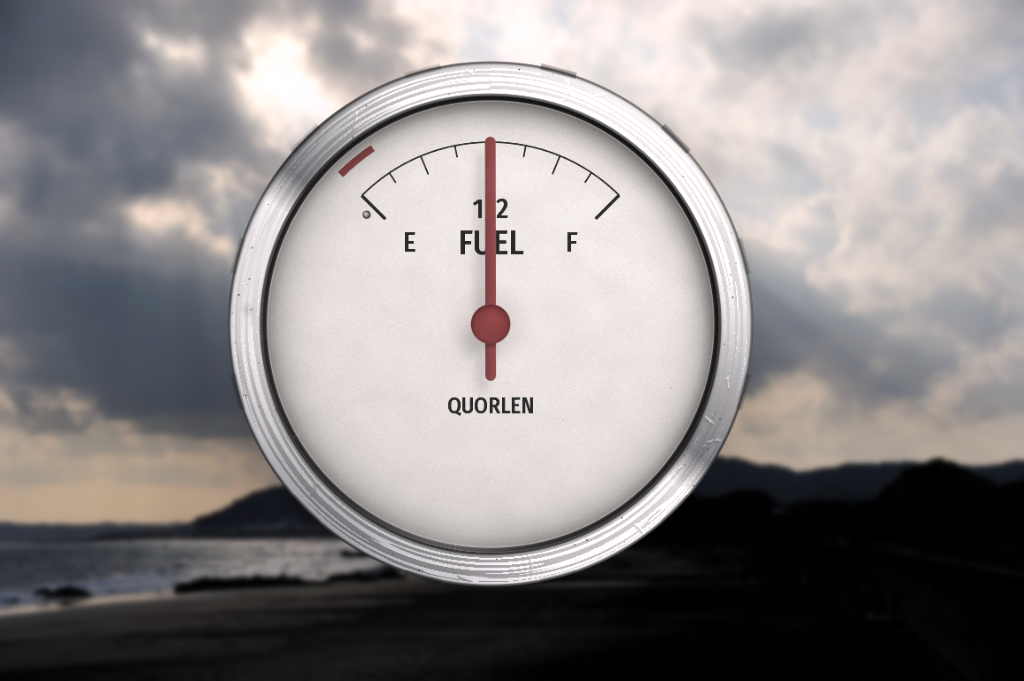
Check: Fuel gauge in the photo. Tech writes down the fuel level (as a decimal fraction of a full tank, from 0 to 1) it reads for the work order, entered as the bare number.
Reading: 0.5
